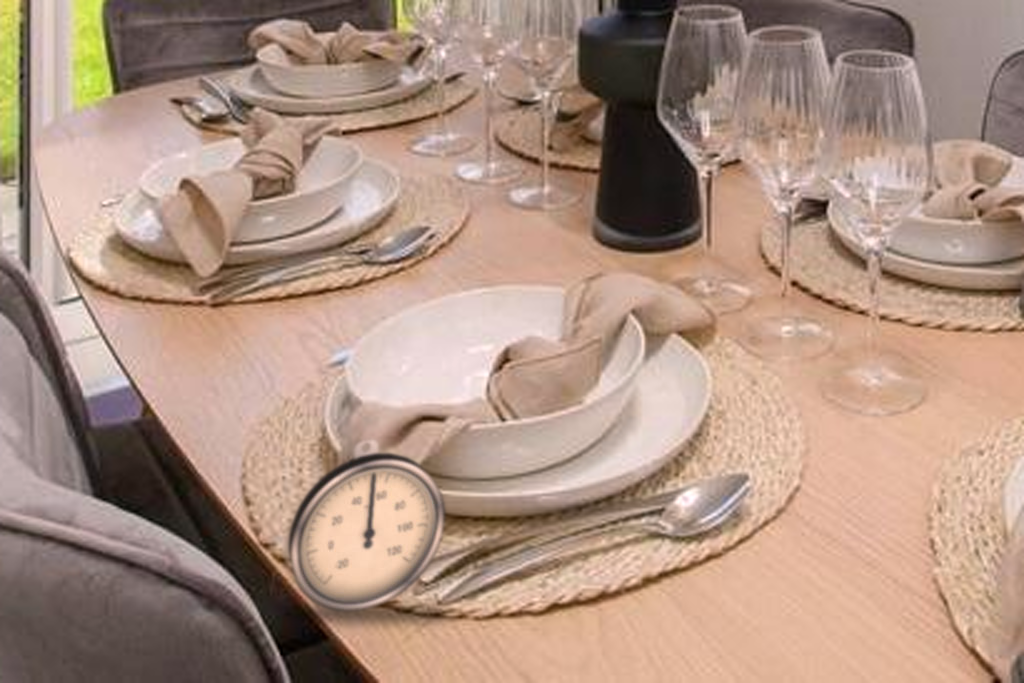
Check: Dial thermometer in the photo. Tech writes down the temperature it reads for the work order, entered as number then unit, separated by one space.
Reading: 52 °F
